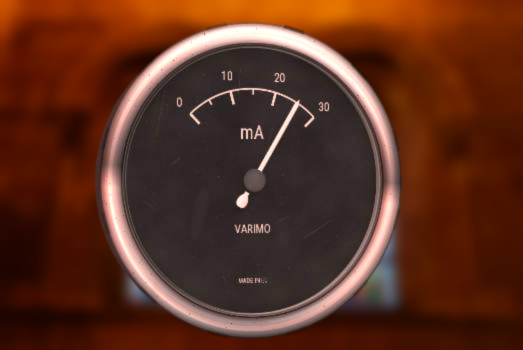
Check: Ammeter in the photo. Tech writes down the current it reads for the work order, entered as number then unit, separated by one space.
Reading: 25 mA
